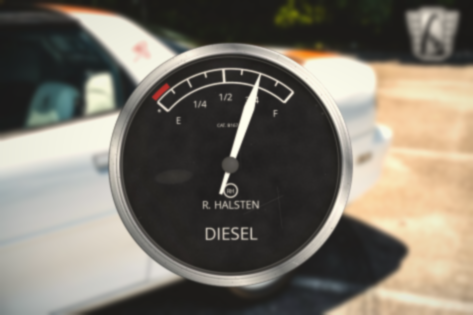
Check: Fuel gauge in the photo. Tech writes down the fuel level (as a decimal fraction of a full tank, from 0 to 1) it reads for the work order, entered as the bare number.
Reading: 0.75
